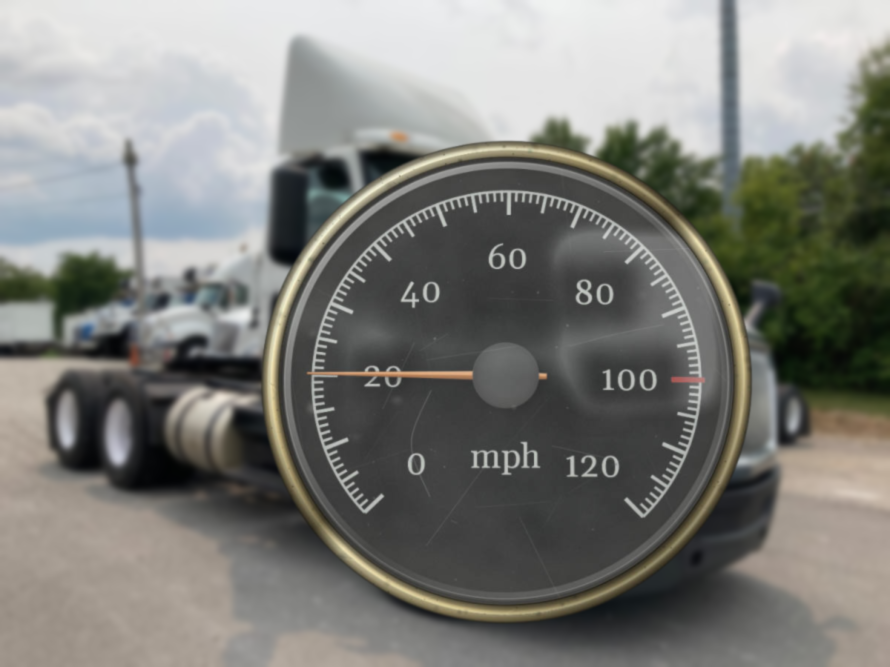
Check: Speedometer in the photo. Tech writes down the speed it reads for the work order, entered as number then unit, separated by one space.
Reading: 20 mph
